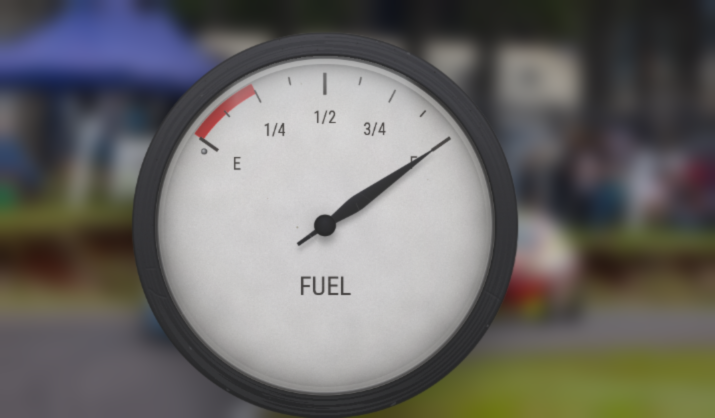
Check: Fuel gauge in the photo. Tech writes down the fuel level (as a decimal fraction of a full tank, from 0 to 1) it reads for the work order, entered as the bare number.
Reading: 1
